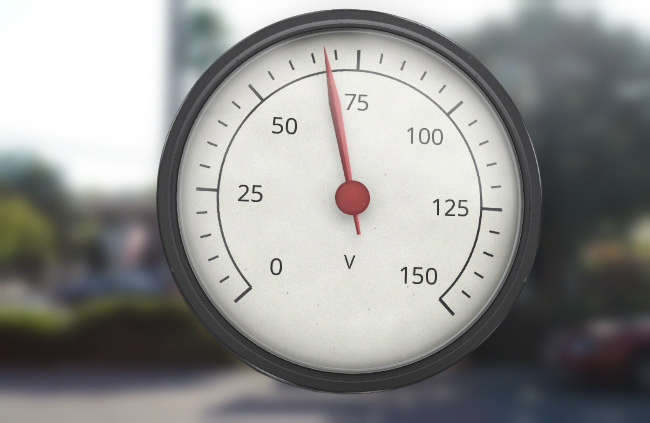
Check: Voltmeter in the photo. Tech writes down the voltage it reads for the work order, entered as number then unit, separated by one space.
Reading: 67.5 V
